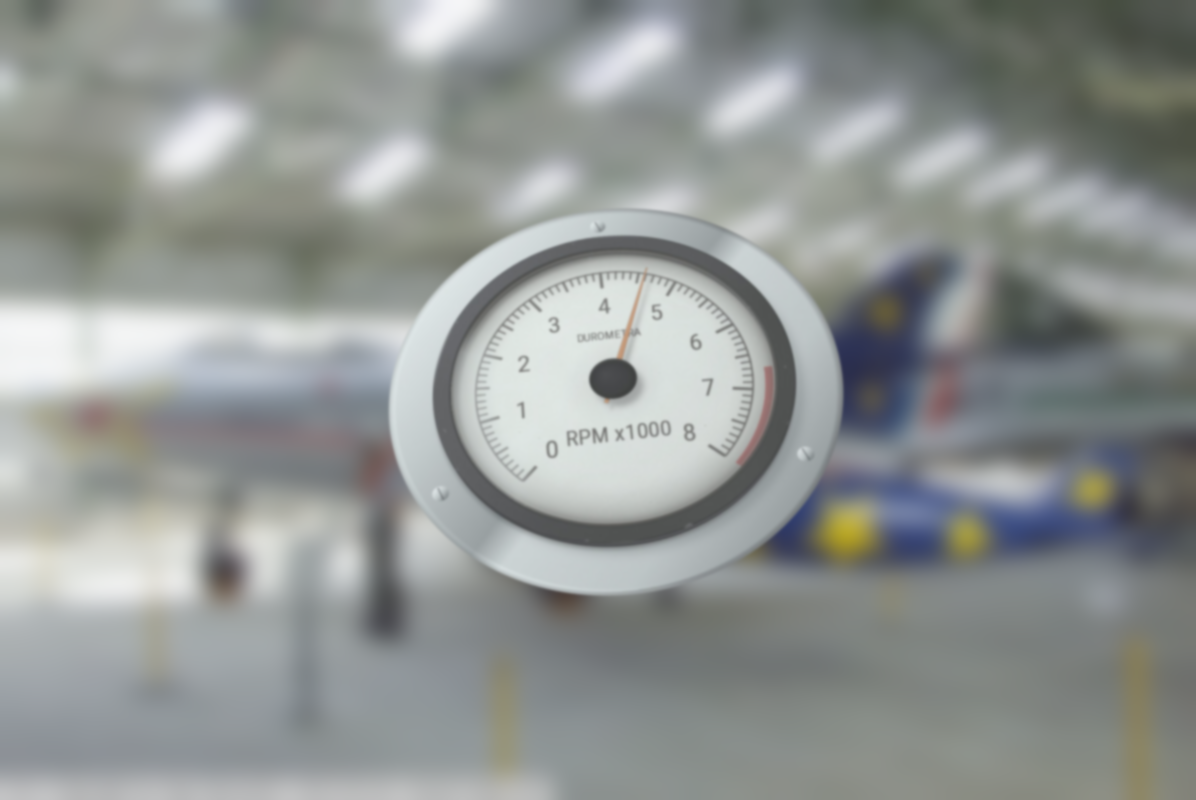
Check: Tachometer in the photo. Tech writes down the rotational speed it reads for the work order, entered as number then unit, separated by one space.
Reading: 4600 rpm
